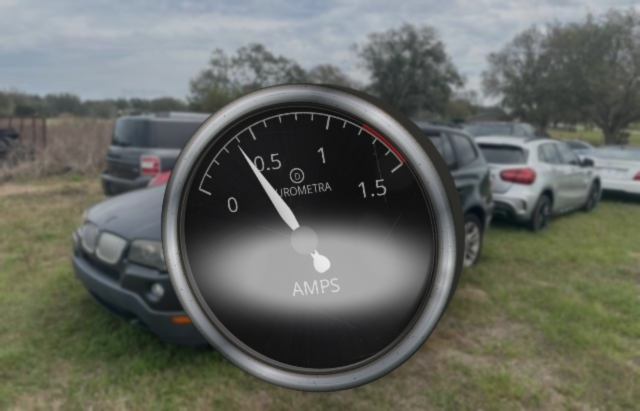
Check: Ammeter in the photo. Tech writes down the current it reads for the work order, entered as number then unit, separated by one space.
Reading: 0.4 A
